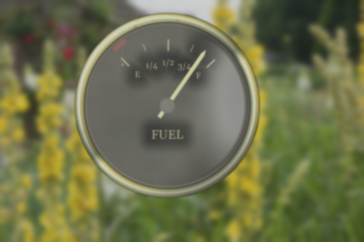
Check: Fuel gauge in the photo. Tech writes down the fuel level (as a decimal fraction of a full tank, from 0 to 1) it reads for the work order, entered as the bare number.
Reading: 0.875
